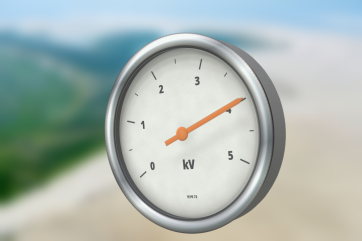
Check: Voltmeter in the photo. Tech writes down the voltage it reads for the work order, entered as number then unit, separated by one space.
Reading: 4 kV
